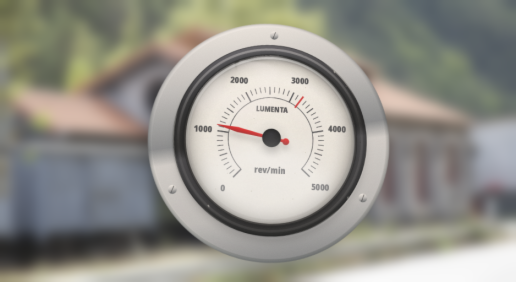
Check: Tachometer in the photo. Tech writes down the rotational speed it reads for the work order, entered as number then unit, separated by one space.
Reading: 1100 rpm
